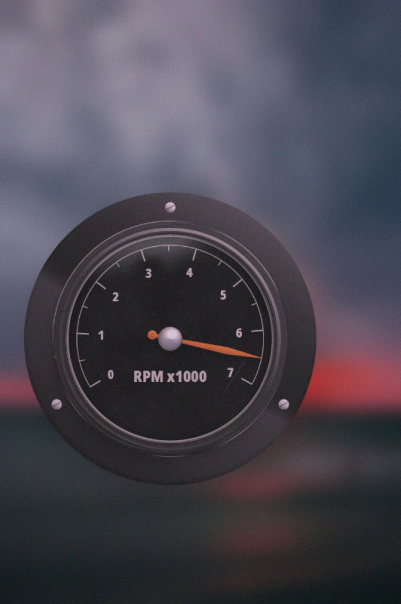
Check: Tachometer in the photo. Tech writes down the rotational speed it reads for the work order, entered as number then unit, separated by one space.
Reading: 6500 rpm
